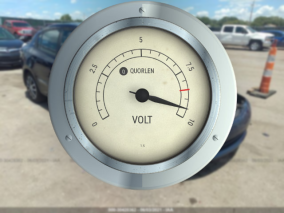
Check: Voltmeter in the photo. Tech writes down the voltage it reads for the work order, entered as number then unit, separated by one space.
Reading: 9.5 V
